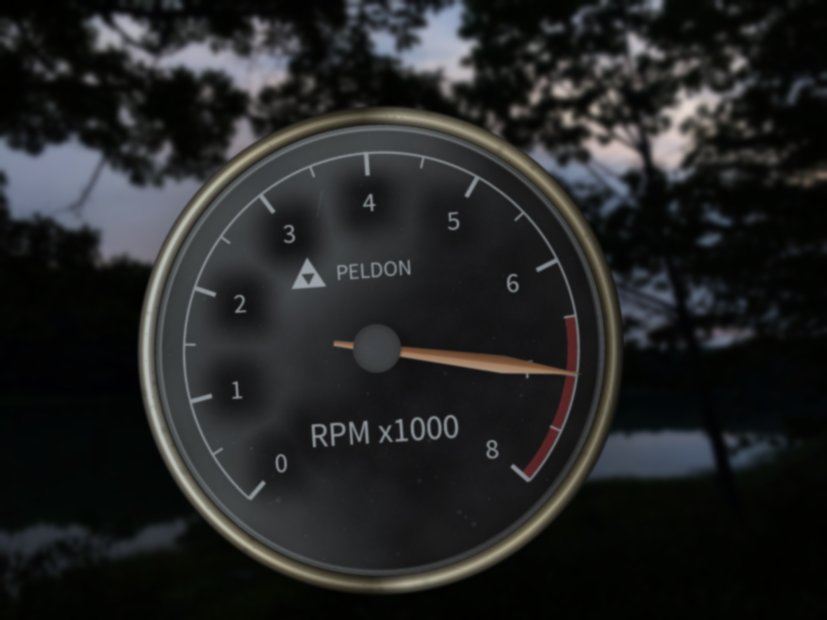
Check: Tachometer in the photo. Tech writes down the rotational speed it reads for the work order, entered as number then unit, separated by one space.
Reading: 7000 rpm
